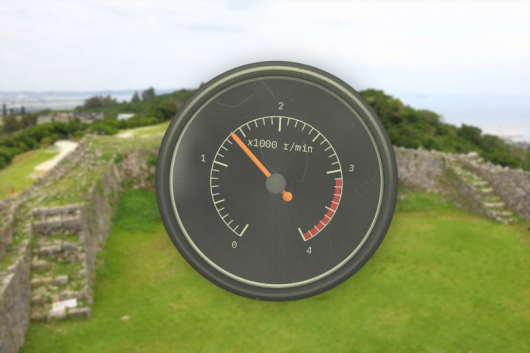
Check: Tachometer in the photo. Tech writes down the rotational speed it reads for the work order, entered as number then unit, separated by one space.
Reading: 1400 rpm
